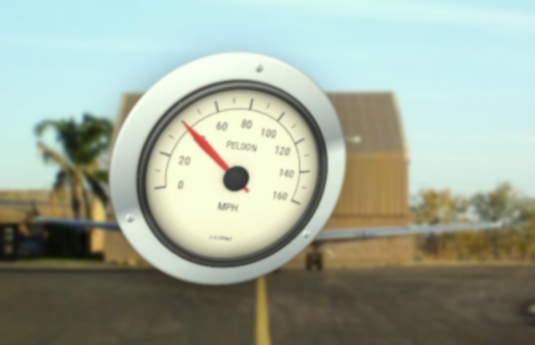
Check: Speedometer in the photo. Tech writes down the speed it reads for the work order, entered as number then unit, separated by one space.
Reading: 40 mph
